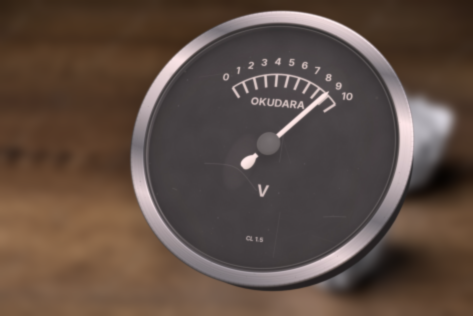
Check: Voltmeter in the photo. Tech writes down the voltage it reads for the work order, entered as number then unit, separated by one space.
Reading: 9 V
